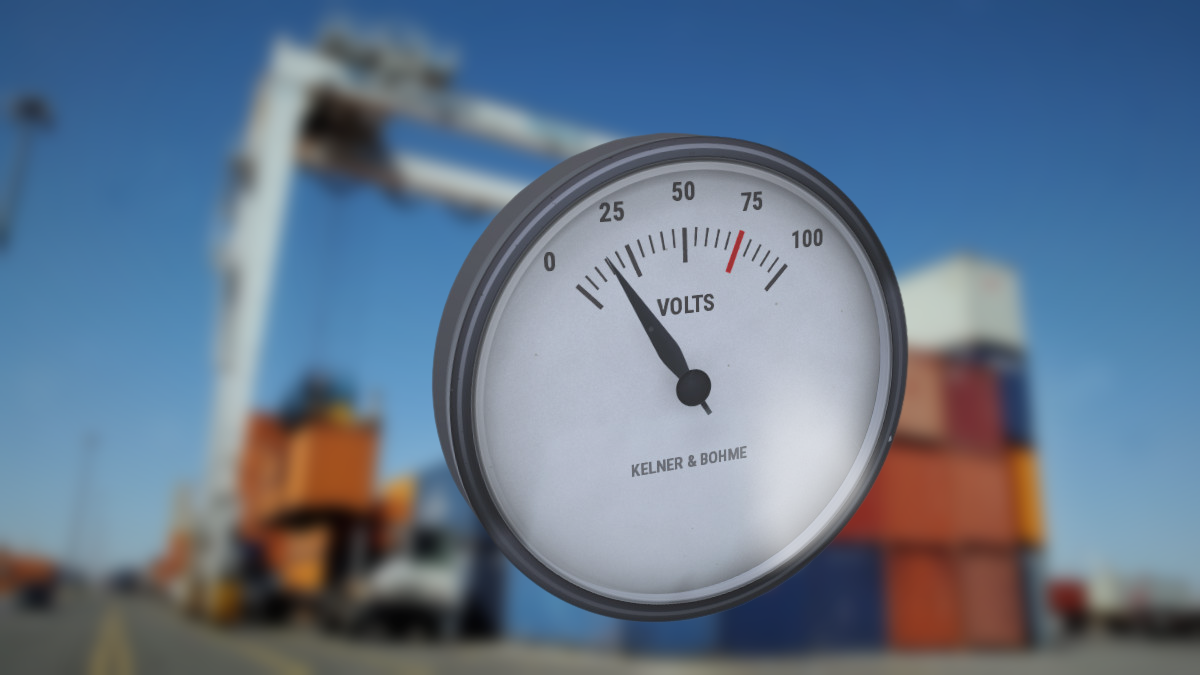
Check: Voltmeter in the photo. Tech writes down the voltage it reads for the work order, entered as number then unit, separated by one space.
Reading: 15 V
